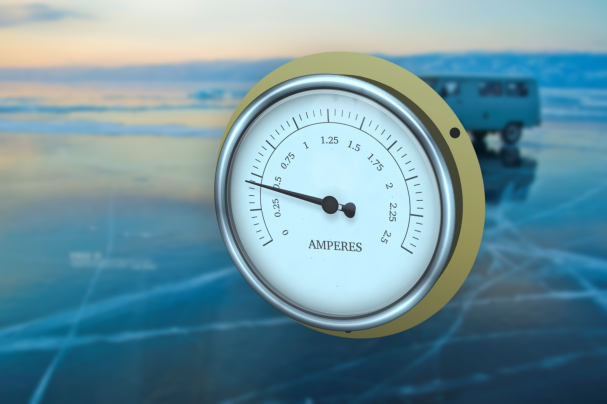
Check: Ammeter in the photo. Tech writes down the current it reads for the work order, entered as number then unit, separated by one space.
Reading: 0.45 A
